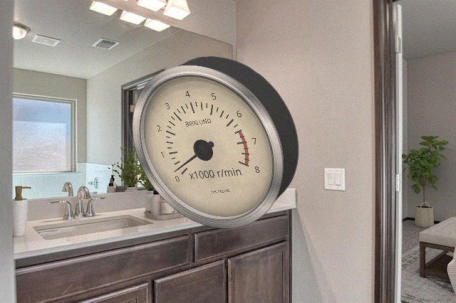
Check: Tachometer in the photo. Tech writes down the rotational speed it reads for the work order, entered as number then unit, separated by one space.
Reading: 250 rpm
